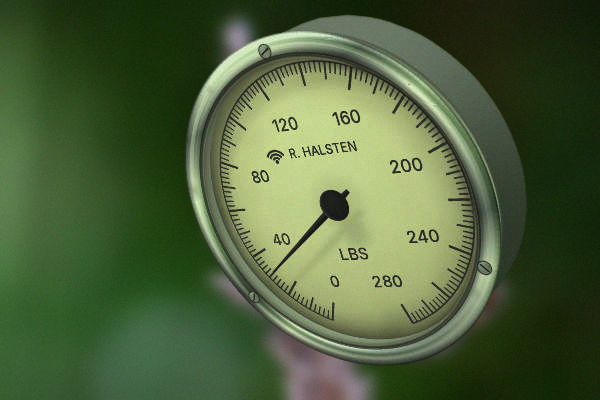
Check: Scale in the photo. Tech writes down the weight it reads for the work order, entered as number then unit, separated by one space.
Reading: 30 lb
